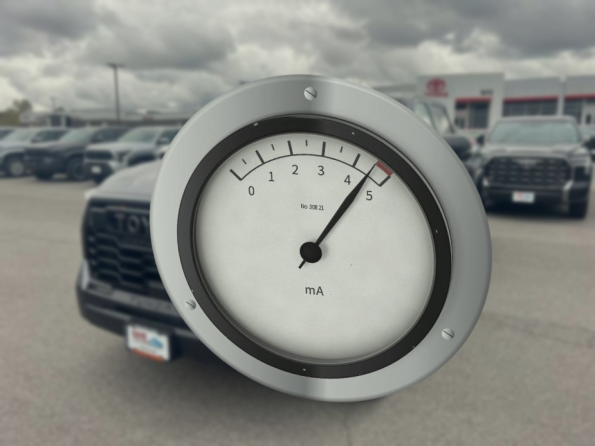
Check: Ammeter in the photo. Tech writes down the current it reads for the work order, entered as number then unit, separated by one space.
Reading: 4.5 mA
